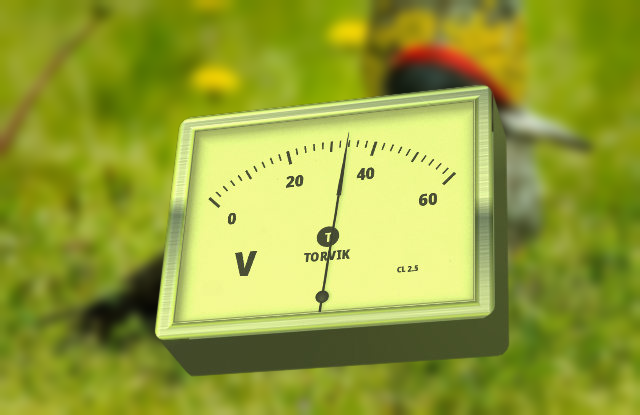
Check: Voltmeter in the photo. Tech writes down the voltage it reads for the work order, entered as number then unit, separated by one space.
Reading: 34 V
